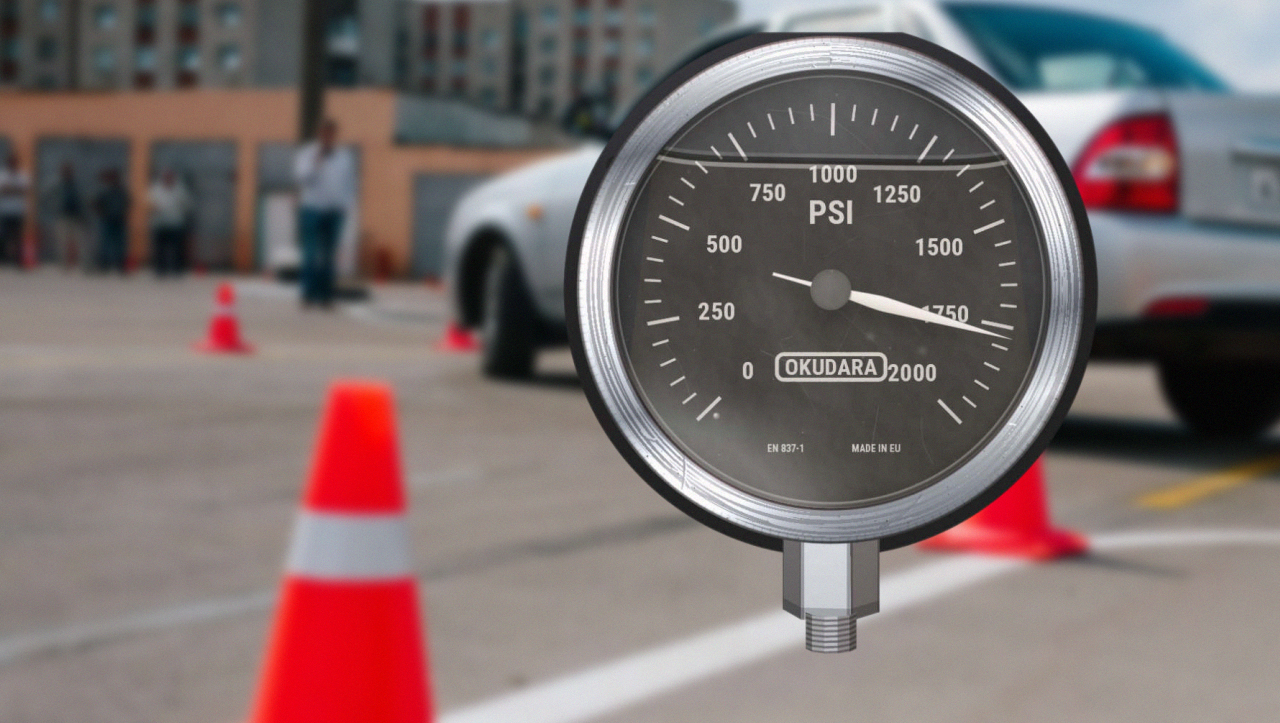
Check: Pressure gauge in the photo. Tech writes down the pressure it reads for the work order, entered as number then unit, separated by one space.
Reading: 1775 psi
